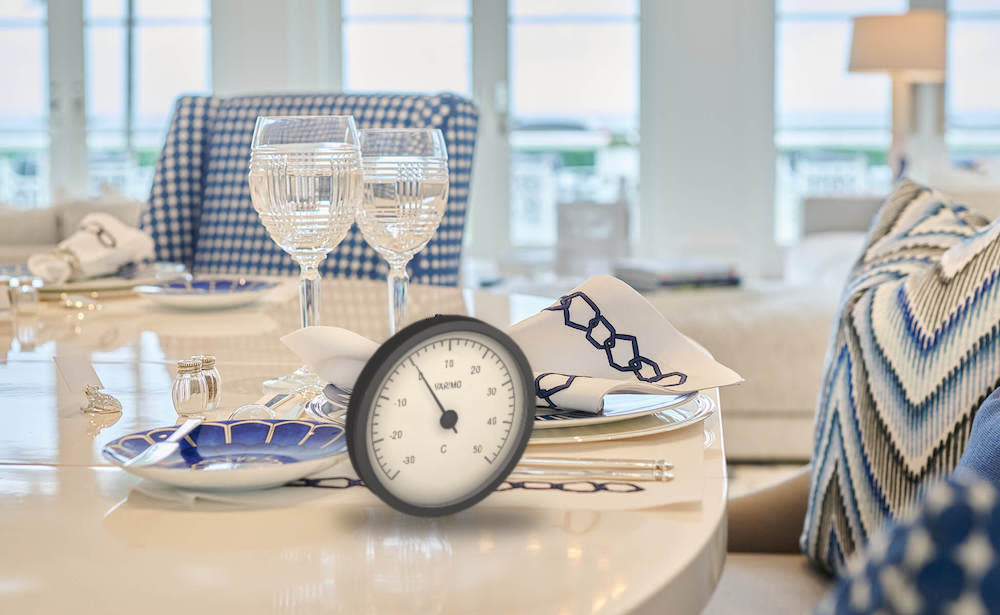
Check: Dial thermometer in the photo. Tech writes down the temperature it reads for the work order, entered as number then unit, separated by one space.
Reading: 0 °C
